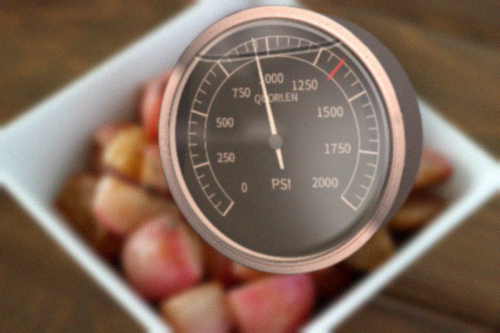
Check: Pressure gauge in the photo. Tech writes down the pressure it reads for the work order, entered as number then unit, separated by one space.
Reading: 950 psi
